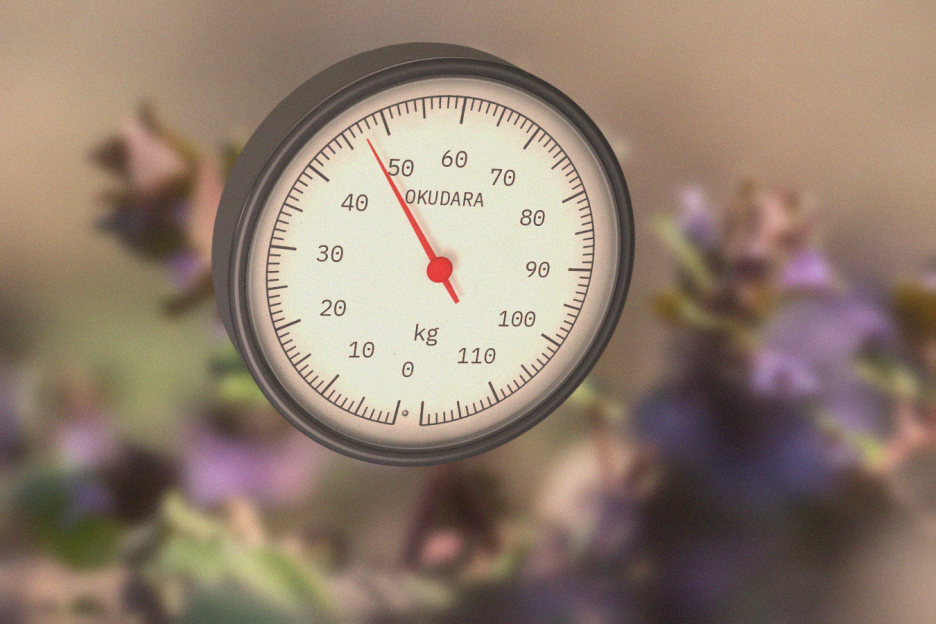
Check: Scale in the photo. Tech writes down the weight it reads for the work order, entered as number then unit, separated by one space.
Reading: 47 kg
